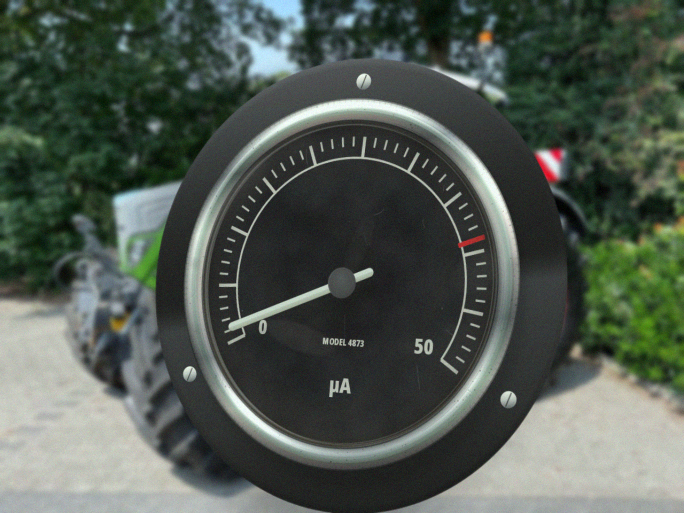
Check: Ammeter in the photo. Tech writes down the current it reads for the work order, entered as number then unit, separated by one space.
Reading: 1 µA
